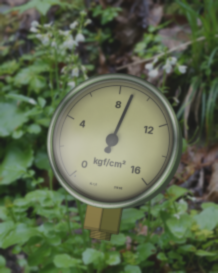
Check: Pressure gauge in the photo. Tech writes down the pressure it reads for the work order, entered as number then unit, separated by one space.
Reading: 9 kg/cm²
